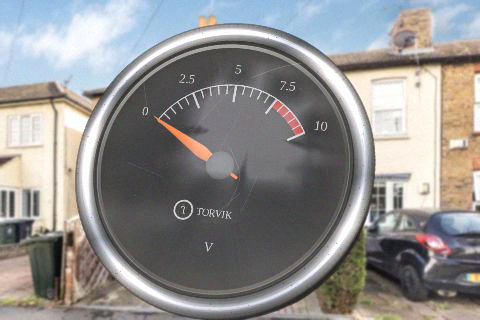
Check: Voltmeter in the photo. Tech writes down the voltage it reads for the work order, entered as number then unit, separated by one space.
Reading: 0 V
